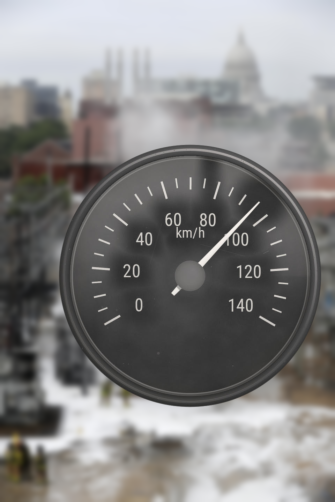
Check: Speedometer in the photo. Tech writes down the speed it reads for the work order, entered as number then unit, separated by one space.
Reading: 95 km/h
